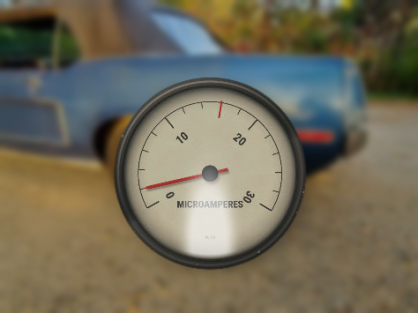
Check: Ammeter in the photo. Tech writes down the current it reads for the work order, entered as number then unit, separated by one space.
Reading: 2 µA
